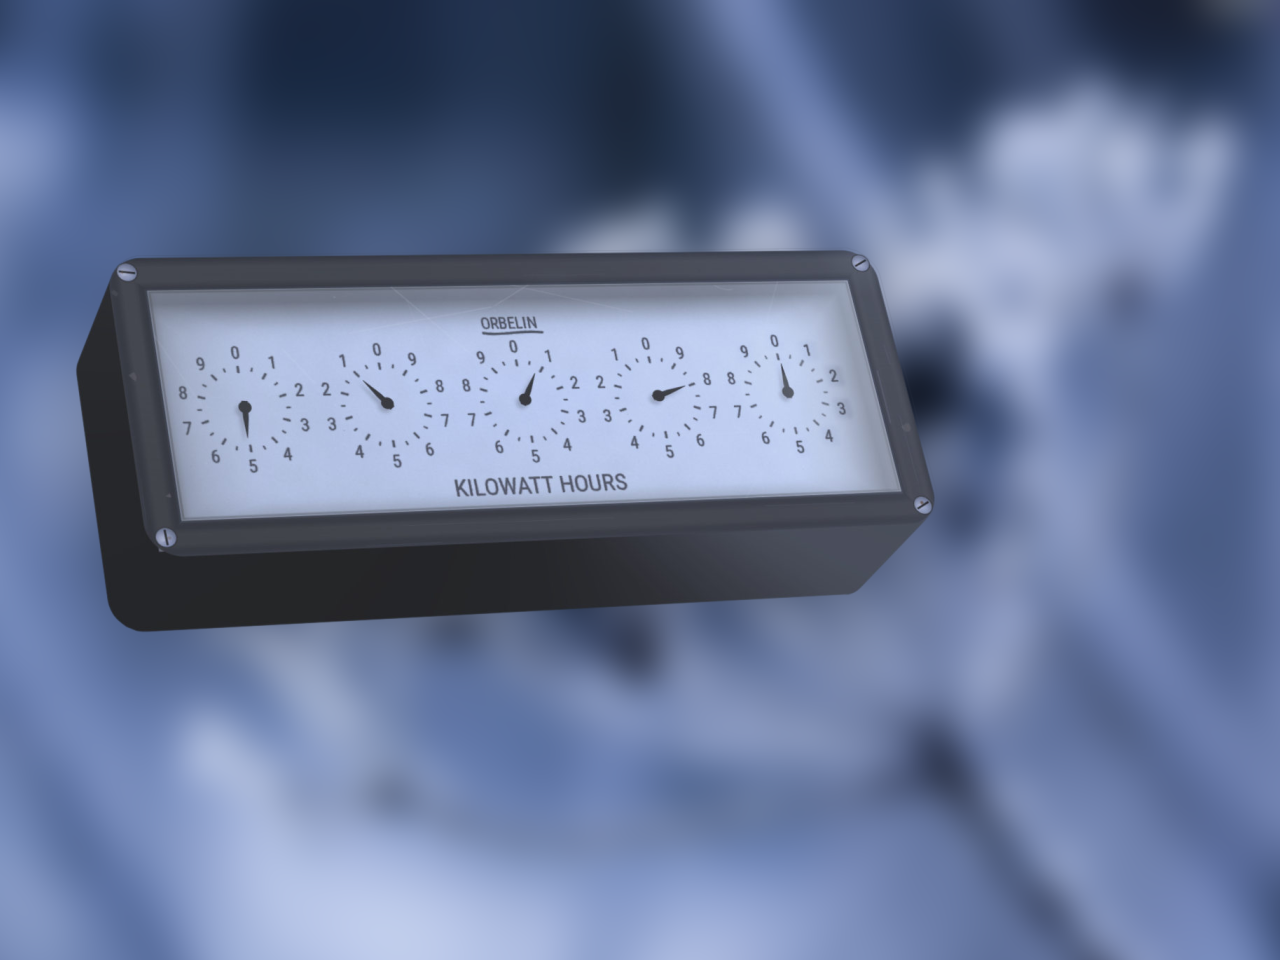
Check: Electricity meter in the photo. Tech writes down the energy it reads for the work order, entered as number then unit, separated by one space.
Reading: 51080 kWh
